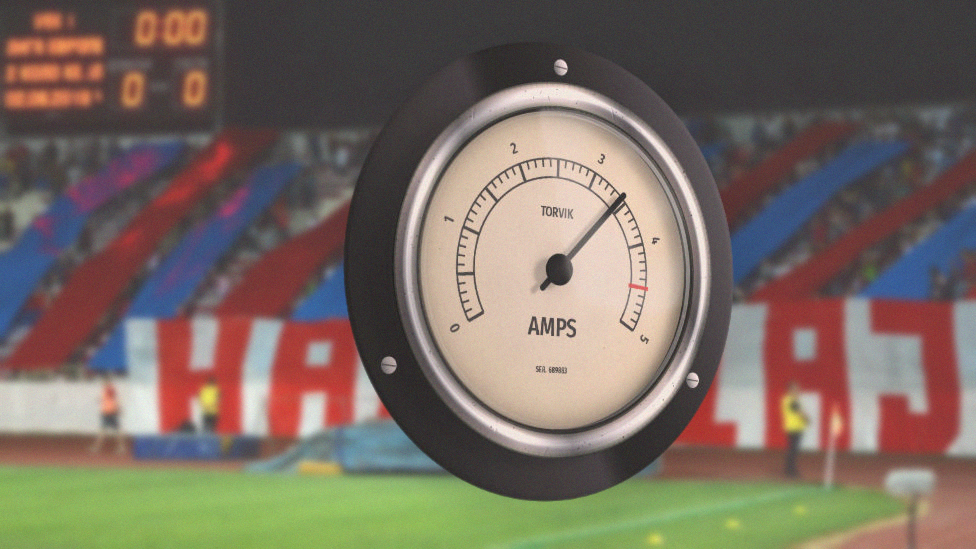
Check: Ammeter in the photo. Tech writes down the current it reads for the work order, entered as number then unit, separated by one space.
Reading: 3.4 A
